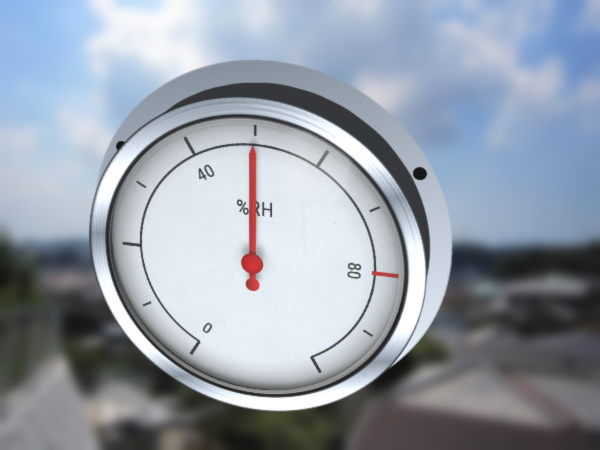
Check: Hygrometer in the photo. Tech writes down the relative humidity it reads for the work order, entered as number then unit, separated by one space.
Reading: 50 %
